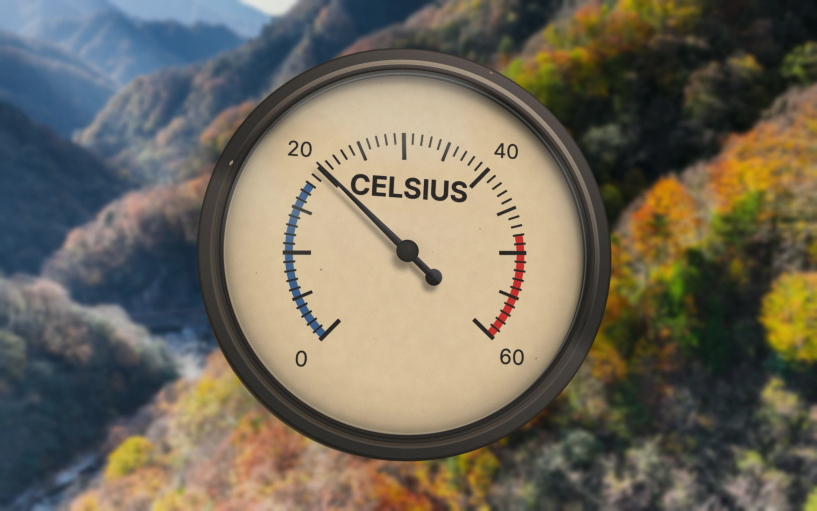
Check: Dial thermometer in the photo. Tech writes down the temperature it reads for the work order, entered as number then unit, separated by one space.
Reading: 20 °C
